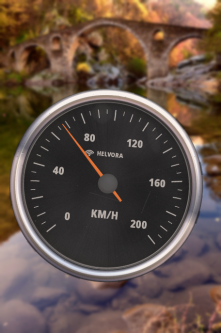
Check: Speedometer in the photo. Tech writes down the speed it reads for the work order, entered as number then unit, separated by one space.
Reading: 67.5 km/h
